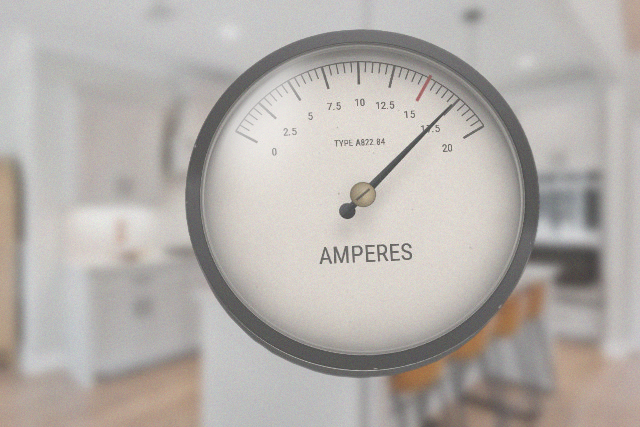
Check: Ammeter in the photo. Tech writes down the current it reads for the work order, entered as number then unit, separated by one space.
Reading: 17.5 A
